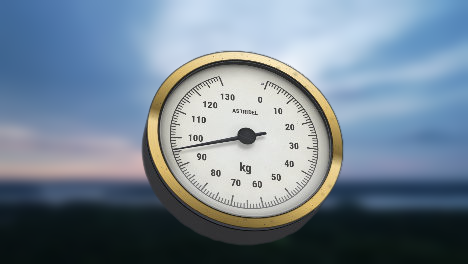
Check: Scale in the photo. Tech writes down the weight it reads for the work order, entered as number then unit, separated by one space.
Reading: 95 kg
